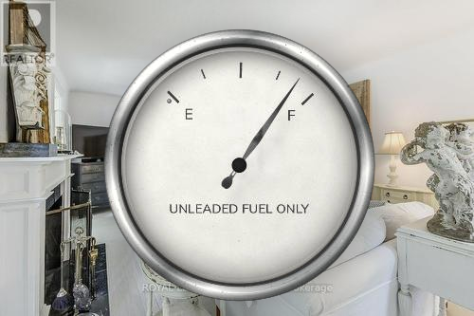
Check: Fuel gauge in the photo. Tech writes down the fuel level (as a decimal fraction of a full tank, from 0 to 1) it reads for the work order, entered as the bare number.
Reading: 0.875
